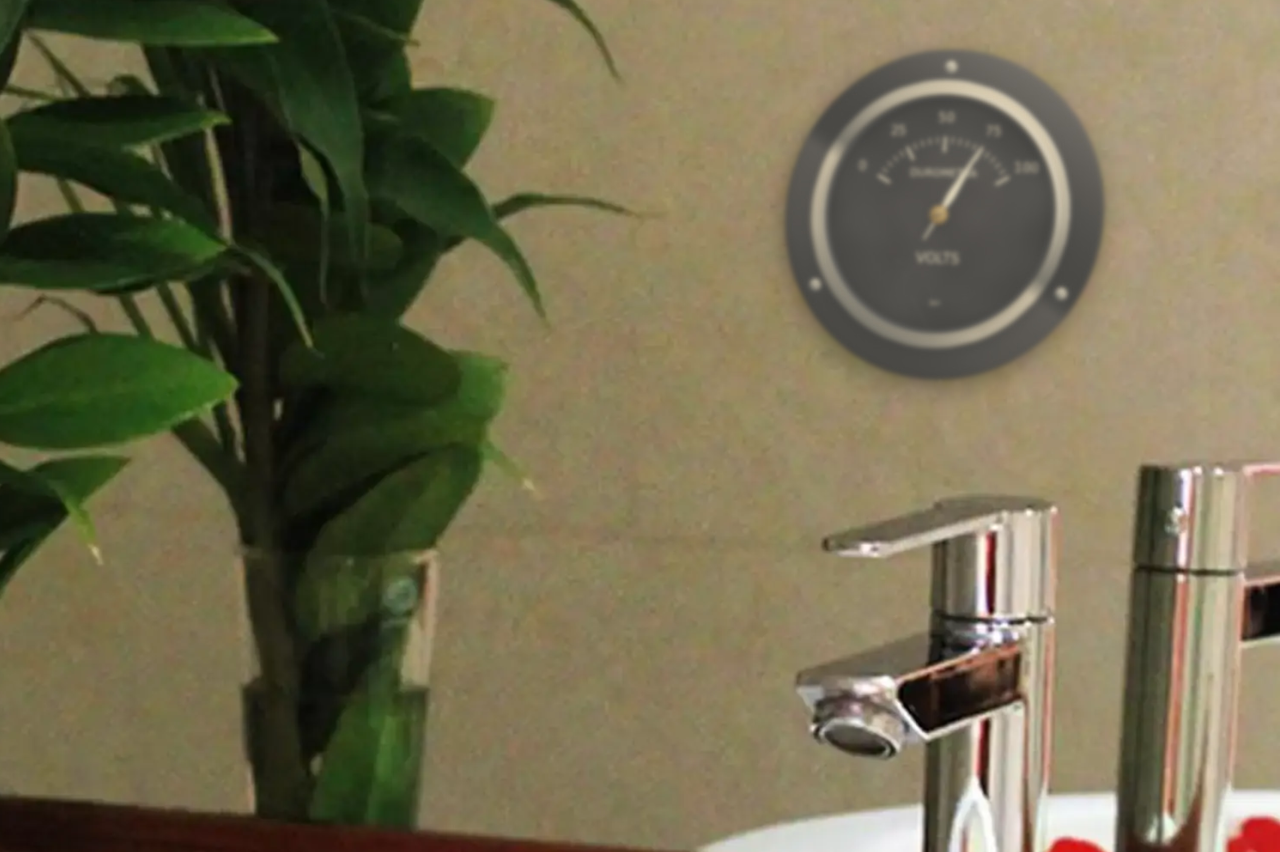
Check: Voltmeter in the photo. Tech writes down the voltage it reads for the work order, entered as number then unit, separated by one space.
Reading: 75 V
